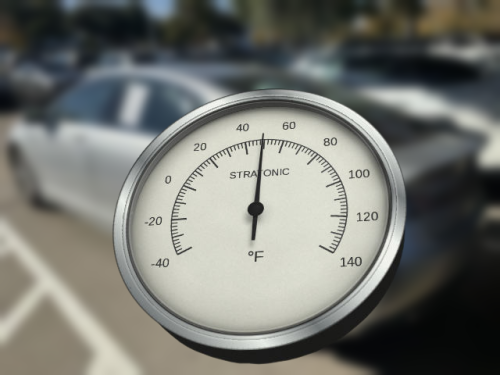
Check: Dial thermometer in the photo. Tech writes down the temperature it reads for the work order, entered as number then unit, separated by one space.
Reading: 50 °F
